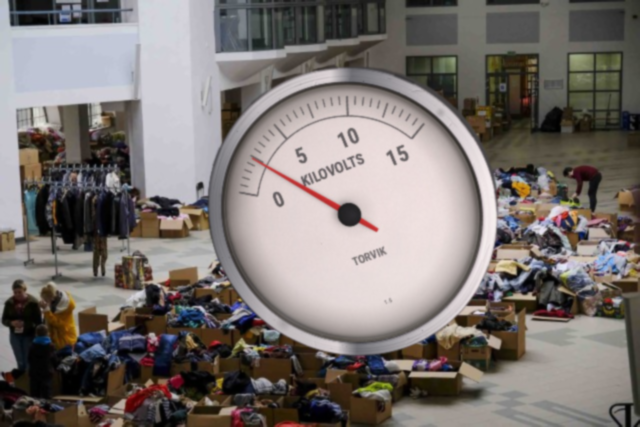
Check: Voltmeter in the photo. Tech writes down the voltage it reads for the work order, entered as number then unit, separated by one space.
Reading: 2.5 kV
